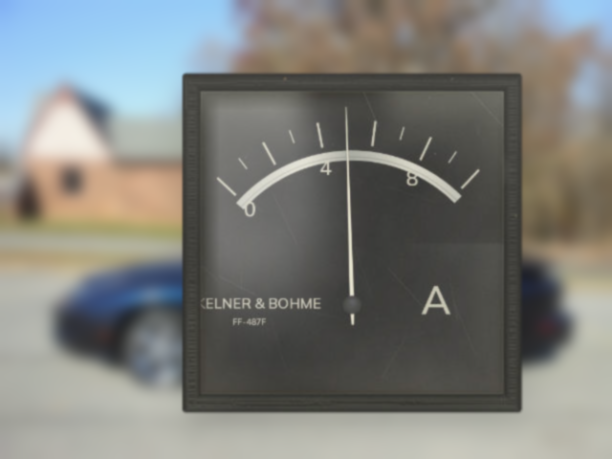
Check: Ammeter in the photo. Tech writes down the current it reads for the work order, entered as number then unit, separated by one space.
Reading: 5 A
